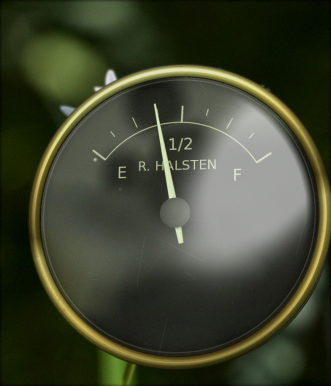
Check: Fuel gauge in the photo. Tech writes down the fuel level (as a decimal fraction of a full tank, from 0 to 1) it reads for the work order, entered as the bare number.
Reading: 0.375
